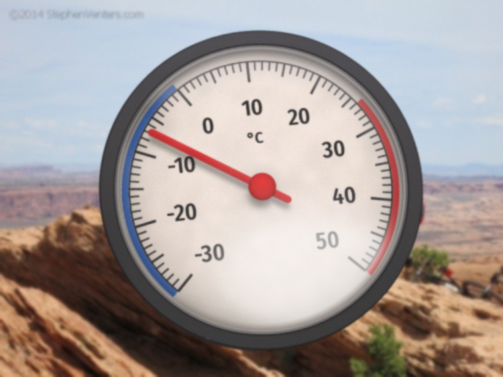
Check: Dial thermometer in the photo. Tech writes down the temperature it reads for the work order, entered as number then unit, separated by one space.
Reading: -7 °C
